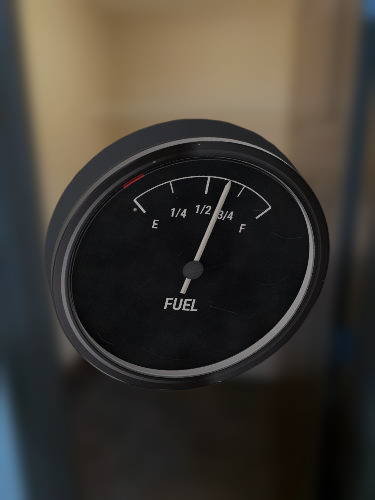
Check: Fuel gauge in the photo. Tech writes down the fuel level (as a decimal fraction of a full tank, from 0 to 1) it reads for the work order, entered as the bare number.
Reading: 0.625
